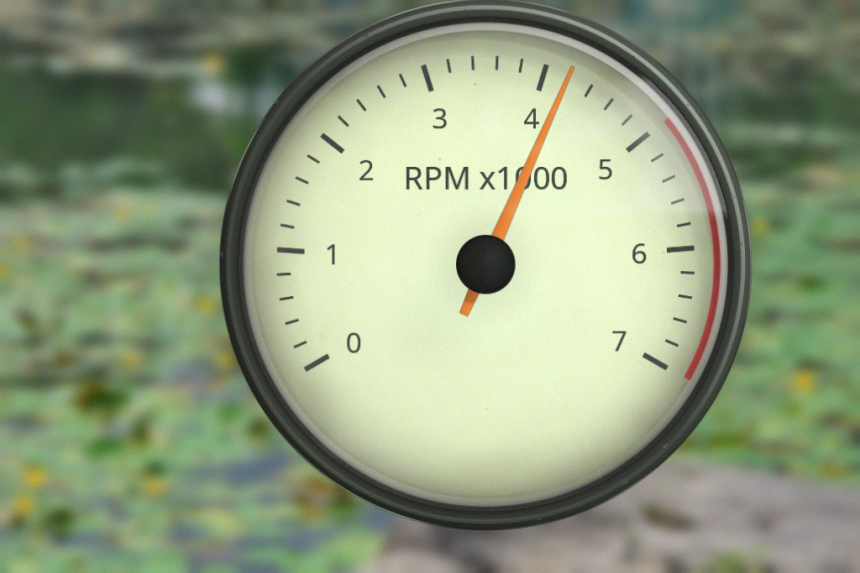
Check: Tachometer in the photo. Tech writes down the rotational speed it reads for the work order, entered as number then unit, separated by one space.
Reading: 4200 rpm
